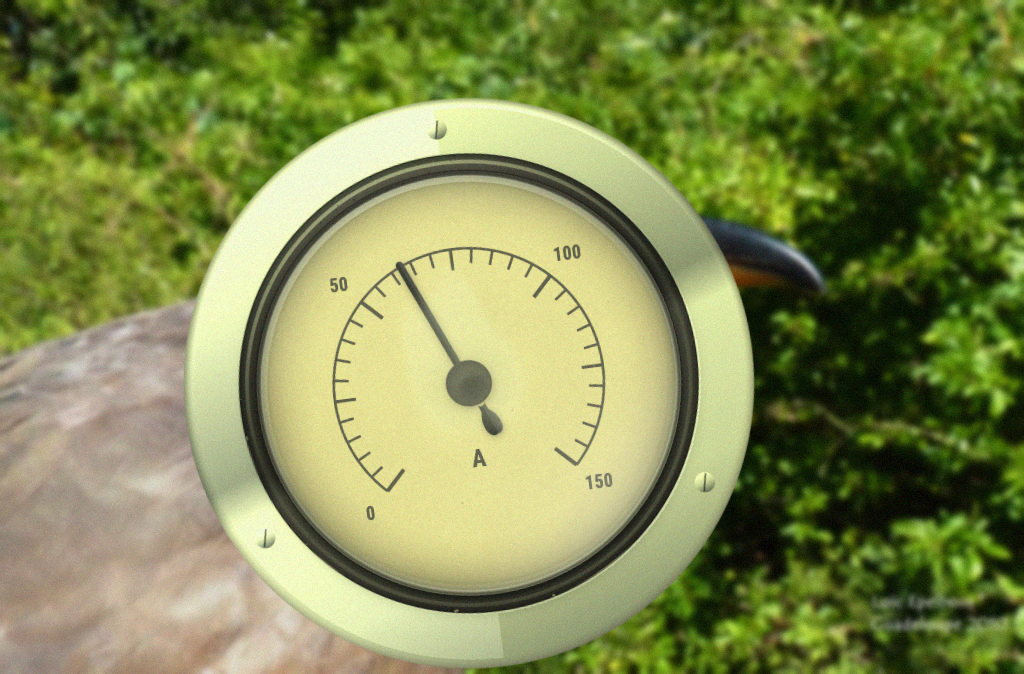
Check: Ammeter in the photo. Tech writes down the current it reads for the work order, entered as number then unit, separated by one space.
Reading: 62.5 A
